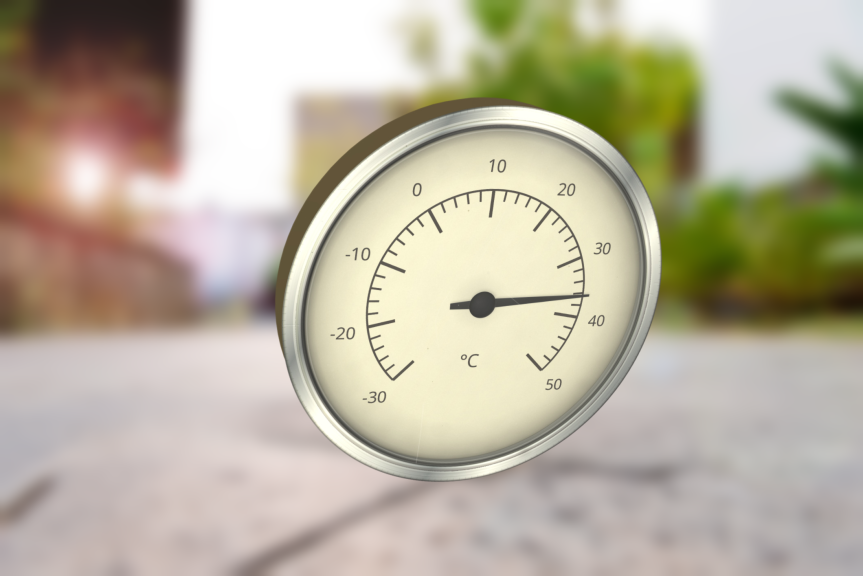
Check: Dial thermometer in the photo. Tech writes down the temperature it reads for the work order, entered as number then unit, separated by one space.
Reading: 36 °C
